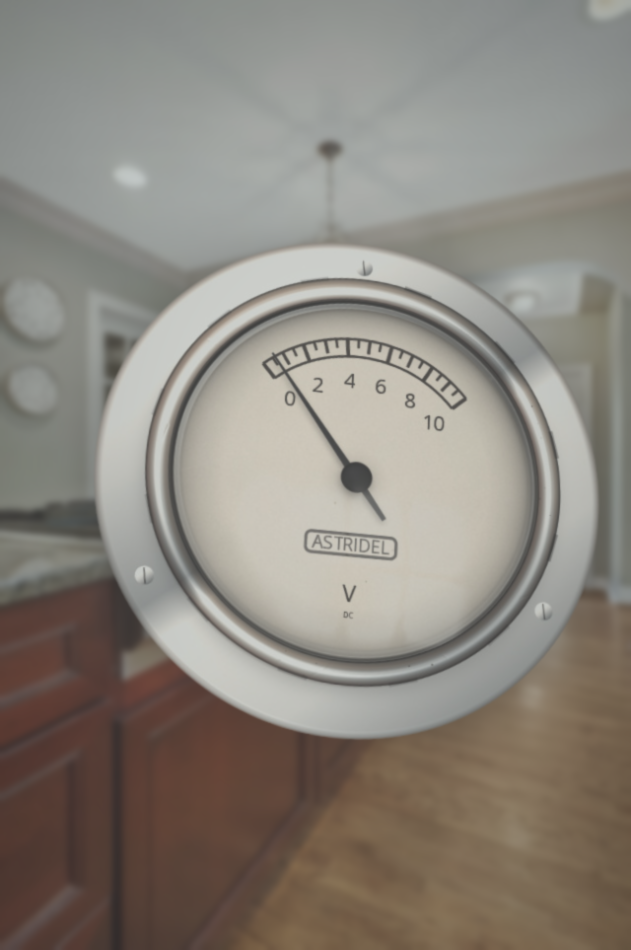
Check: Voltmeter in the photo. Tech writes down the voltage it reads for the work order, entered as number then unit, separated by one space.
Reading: 0.5 V
